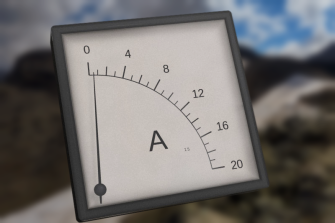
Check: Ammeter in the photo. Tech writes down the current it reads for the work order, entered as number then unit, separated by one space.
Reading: 0.5 A
